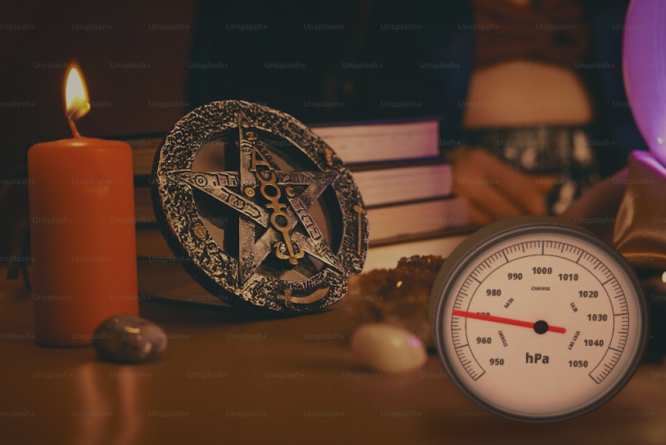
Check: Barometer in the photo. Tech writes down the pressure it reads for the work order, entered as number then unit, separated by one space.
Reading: 970 hPa
